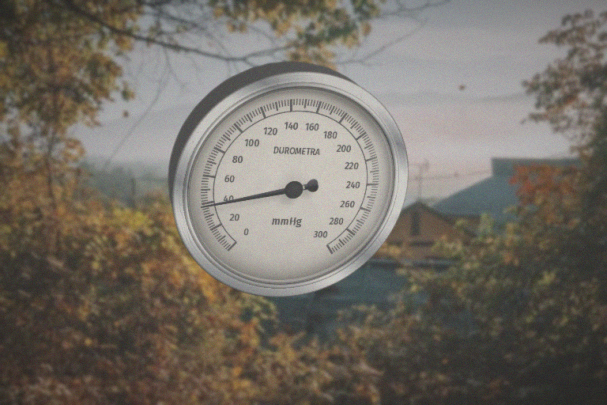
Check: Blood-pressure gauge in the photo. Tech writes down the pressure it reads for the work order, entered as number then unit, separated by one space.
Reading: 40 mmHg
